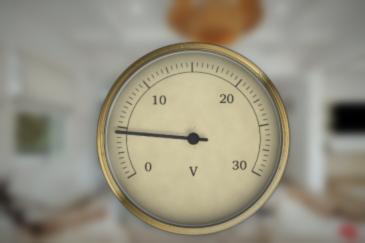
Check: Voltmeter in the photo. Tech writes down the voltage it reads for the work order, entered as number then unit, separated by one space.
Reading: 4.5 V
